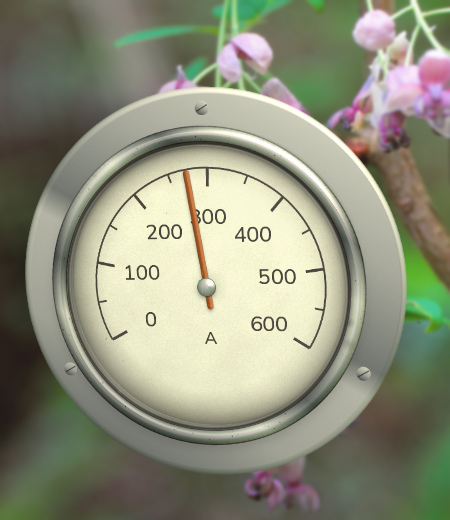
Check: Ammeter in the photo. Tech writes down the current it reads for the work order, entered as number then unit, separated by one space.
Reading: 275 A
